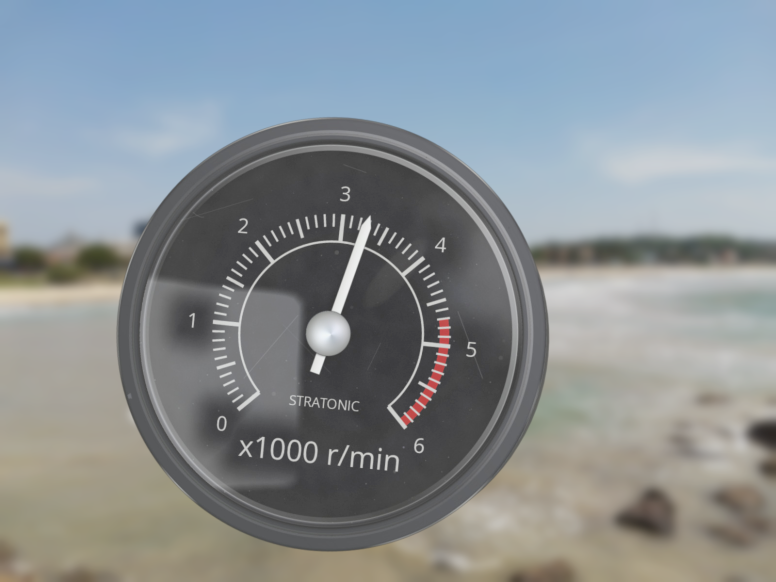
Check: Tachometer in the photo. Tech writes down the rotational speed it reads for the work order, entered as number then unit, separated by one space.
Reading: 3300 rpm
